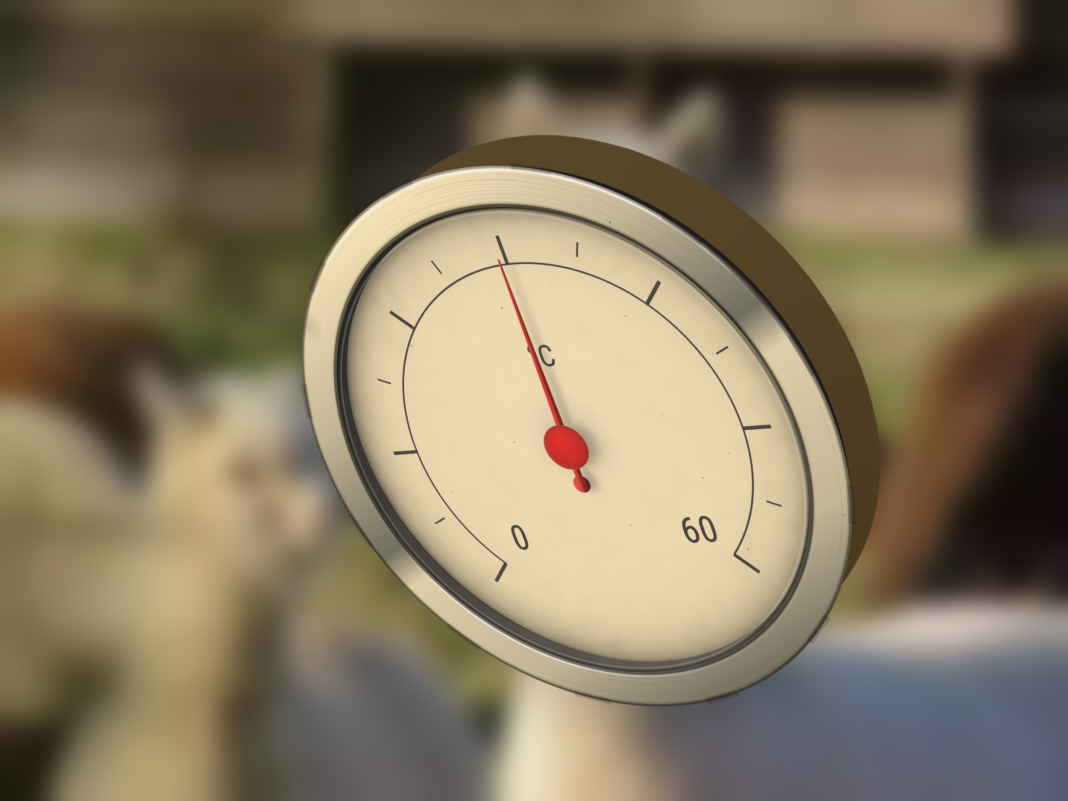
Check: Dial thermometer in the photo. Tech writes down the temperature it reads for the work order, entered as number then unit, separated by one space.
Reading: 30 °C
